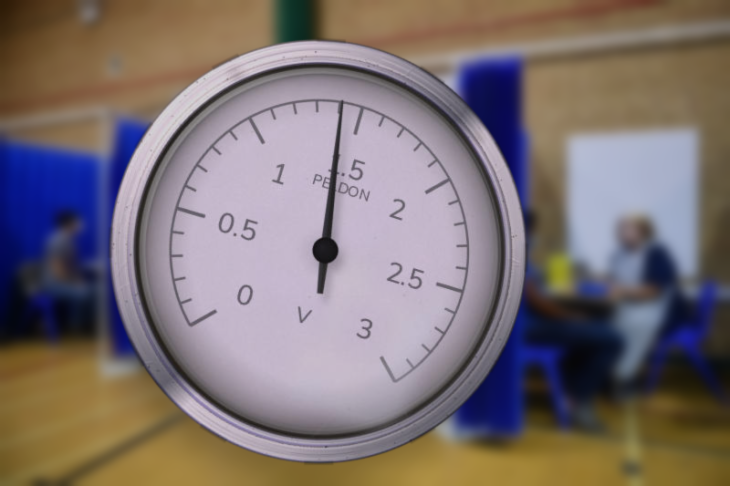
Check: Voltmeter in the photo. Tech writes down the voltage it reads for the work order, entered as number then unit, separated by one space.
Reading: 1.4 V
